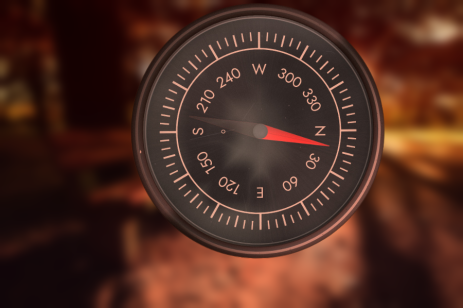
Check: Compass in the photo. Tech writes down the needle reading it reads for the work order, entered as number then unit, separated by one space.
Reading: 12.5 °
